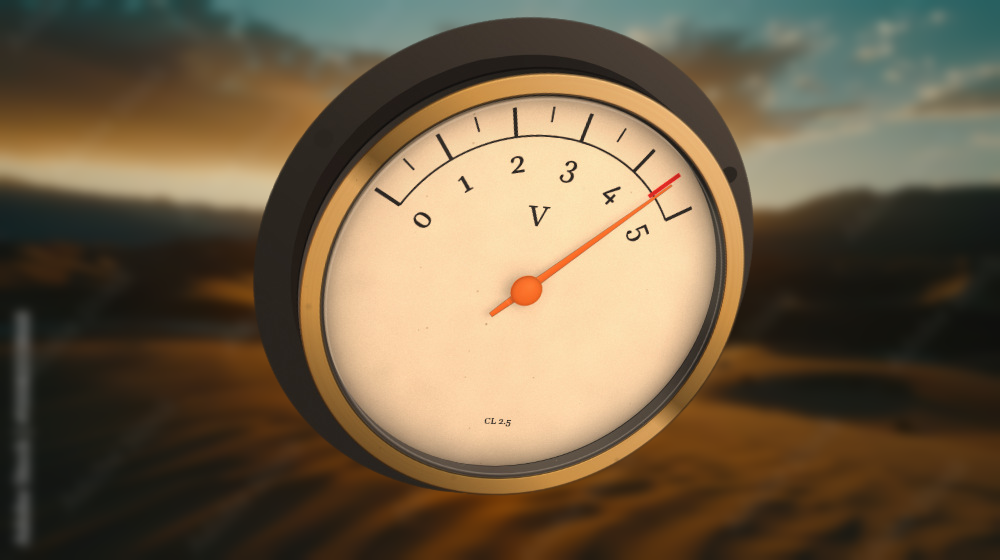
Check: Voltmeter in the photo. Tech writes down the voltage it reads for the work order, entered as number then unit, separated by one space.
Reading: 4.5 V
